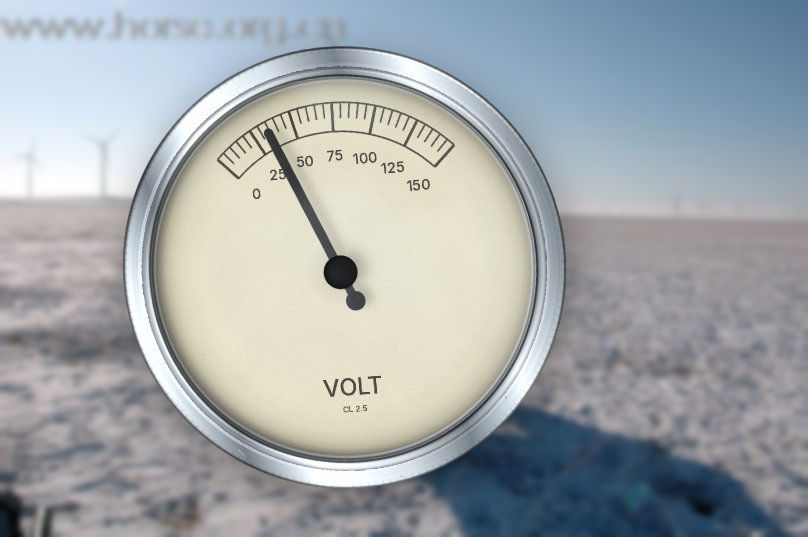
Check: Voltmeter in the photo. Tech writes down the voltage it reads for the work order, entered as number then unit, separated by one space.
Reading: 35 V
